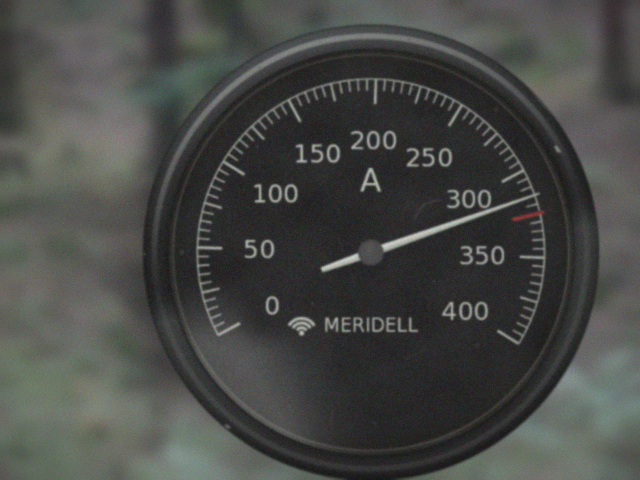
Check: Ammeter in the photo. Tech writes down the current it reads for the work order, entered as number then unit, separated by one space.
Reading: 315 A
